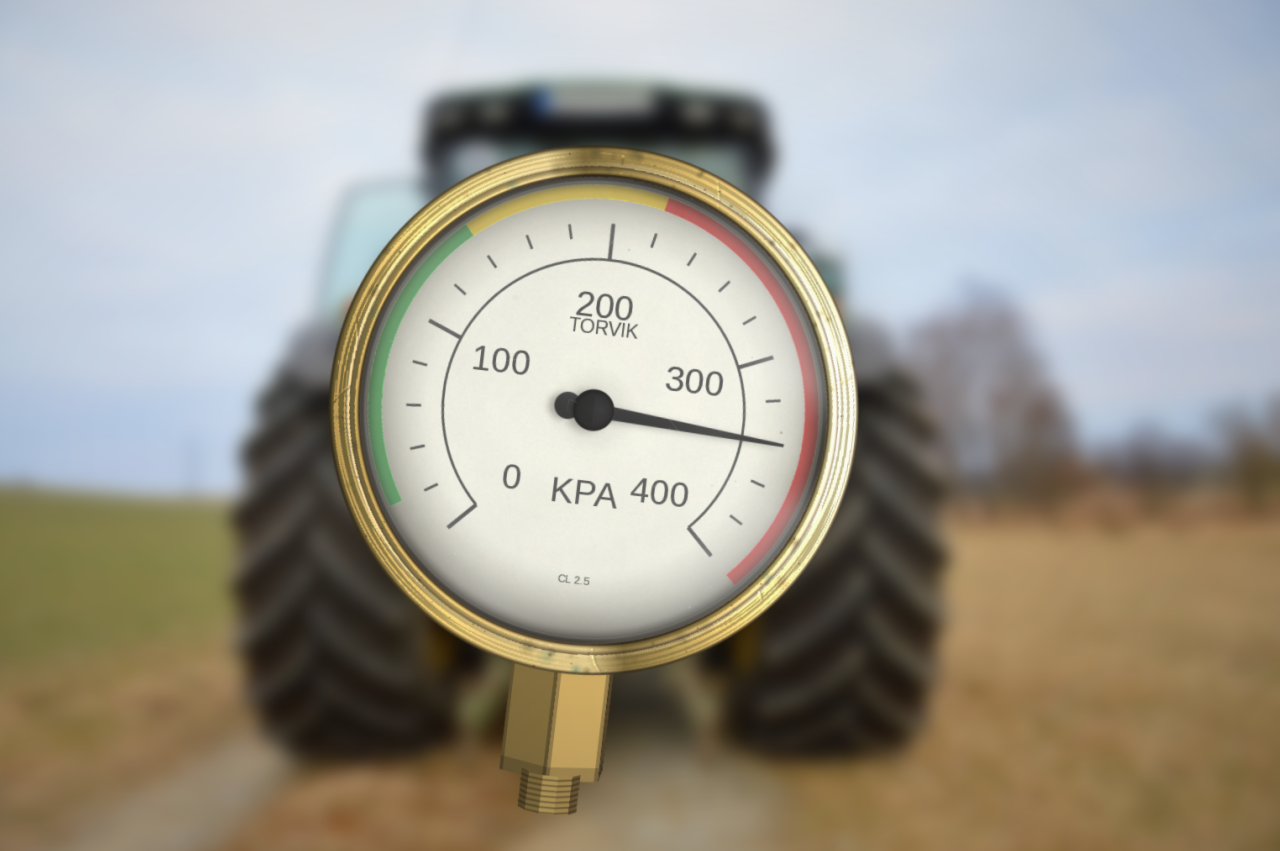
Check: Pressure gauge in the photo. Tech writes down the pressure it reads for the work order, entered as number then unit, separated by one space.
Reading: 340 kPa
